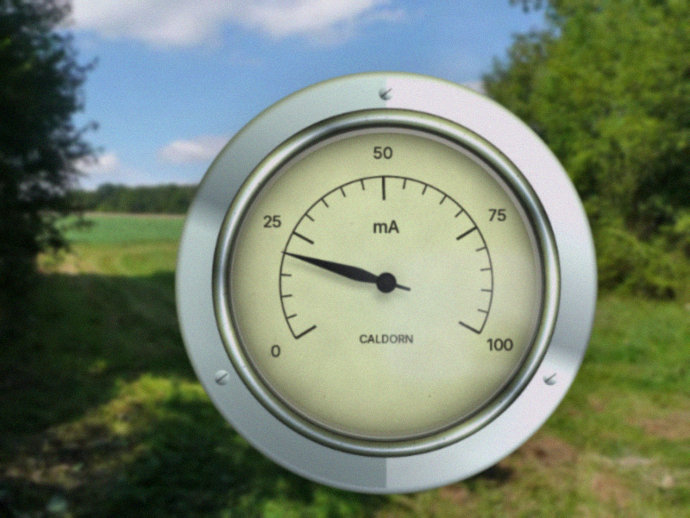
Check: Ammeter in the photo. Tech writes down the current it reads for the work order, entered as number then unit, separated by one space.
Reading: 20 mA
